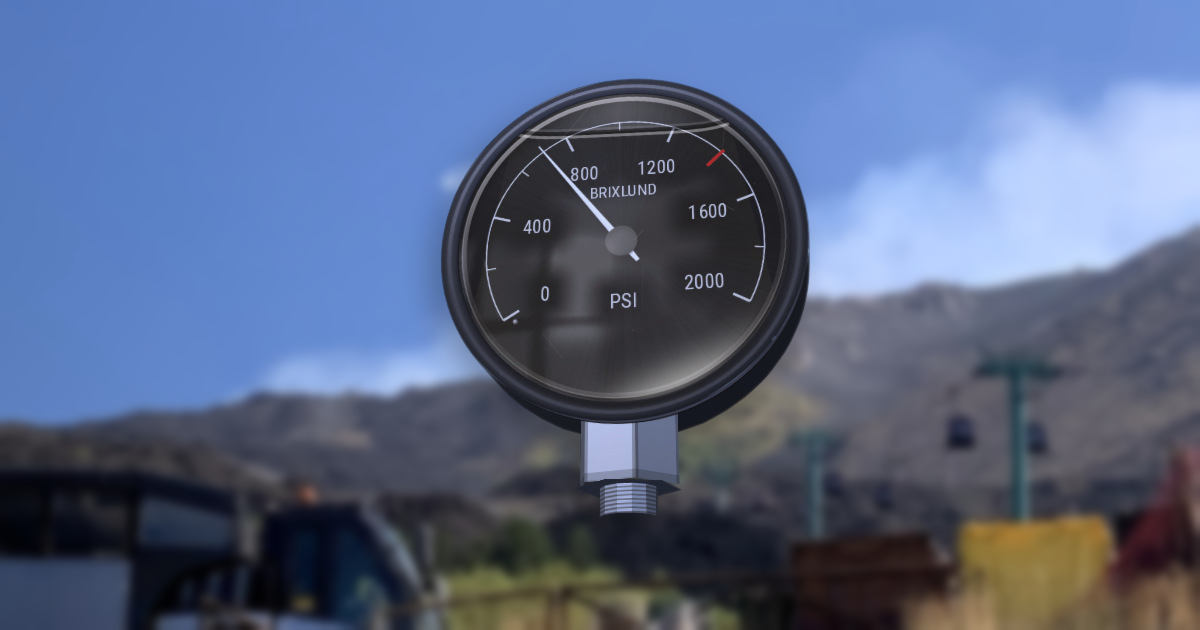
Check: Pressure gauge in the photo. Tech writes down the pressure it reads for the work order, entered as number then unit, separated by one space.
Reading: 700 psi
